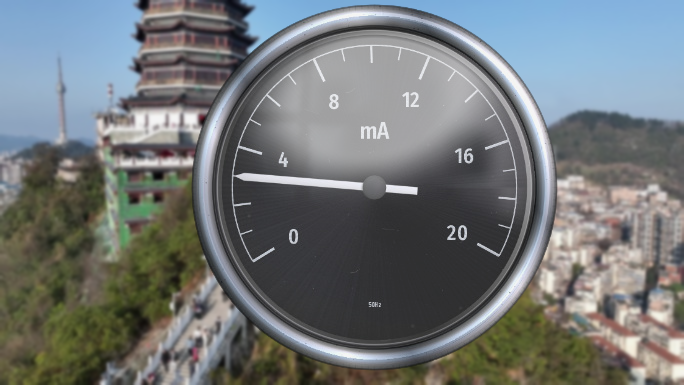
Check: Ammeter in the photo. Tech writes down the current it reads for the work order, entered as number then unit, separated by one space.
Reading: 3 mA
